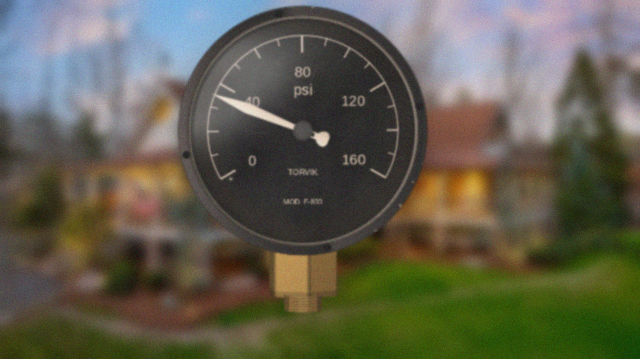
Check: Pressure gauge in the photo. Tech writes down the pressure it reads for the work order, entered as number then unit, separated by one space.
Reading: 35 psi
